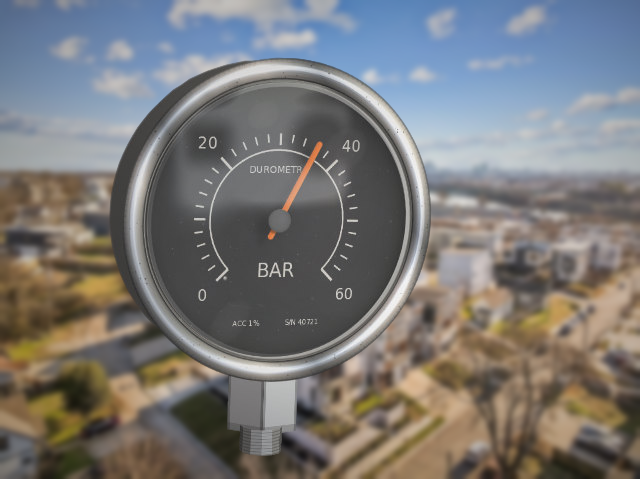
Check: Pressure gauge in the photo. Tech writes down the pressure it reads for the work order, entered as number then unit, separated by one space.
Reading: 36 bar
